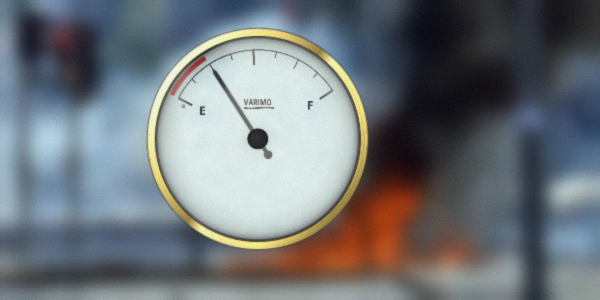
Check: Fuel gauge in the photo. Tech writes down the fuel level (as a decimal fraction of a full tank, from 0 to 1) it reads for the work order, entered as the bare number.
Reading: 0.25
